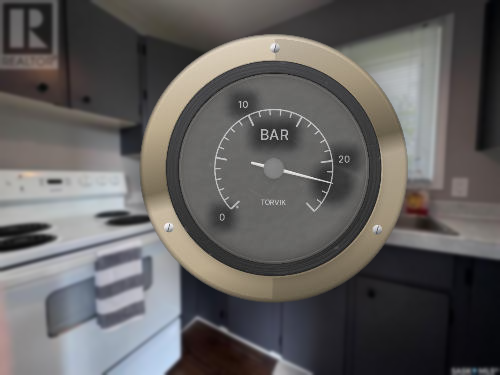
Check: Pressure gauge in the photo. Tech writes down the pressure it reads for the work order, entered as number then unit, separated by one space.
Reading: 22 bar
